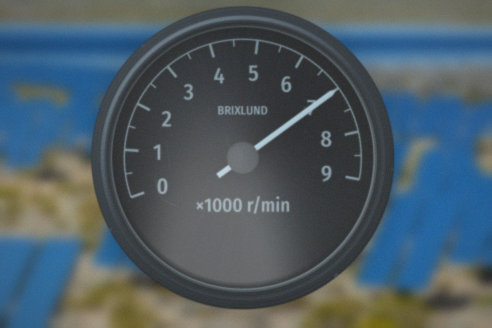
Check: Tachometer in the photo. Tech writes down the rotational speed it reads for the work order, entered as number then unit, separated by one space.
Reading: 7000 rpm
